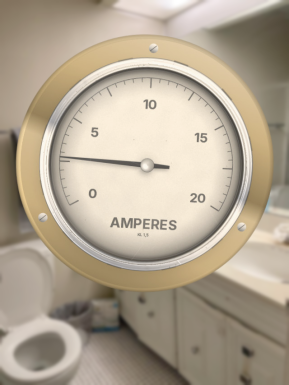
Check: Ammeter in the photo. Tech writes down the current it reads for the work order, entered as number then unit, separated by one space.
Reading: 2.75 A
